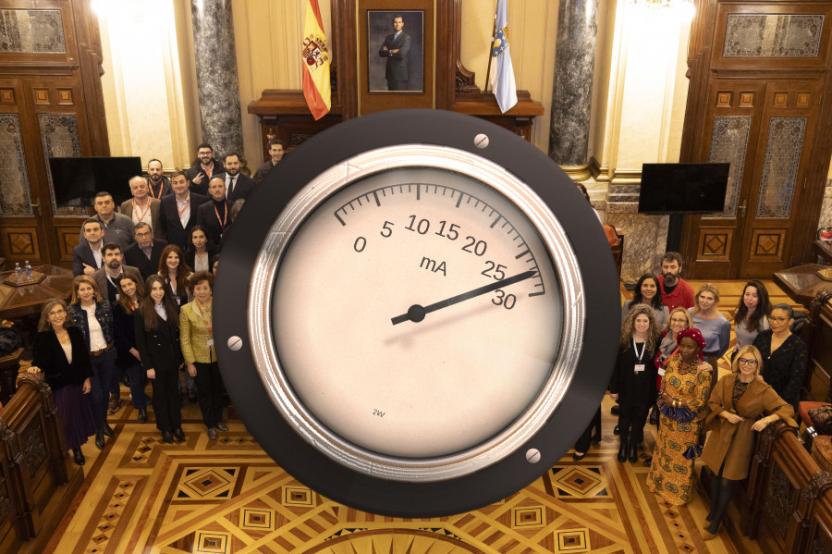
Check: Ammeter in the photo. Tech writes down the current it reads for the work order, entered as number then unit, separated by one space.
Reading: 27.5 mA
